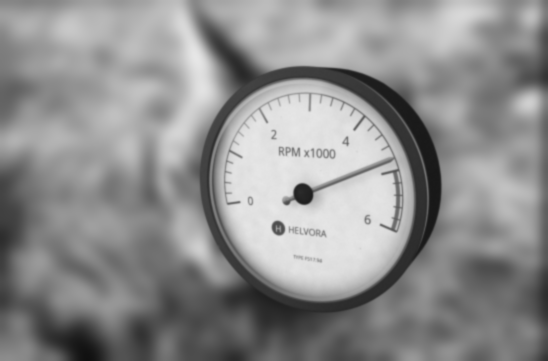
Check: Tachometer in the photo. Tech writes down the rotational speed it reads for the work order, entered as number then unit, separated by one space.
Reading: 4800 rpm
